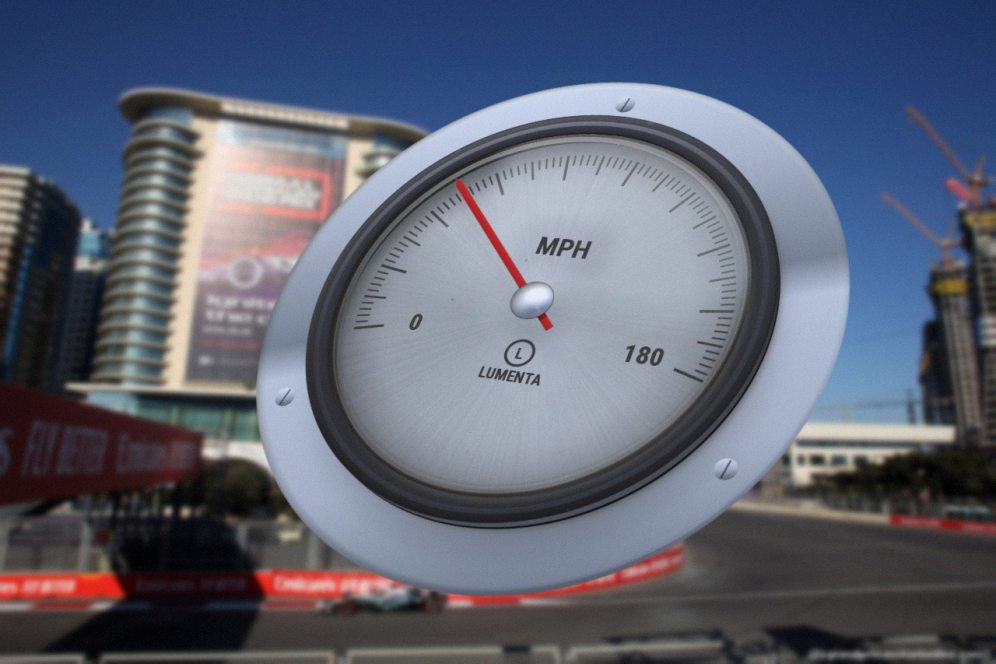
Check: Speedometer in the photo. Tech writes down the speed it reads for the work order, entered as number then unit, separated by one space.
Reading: 50 mph
